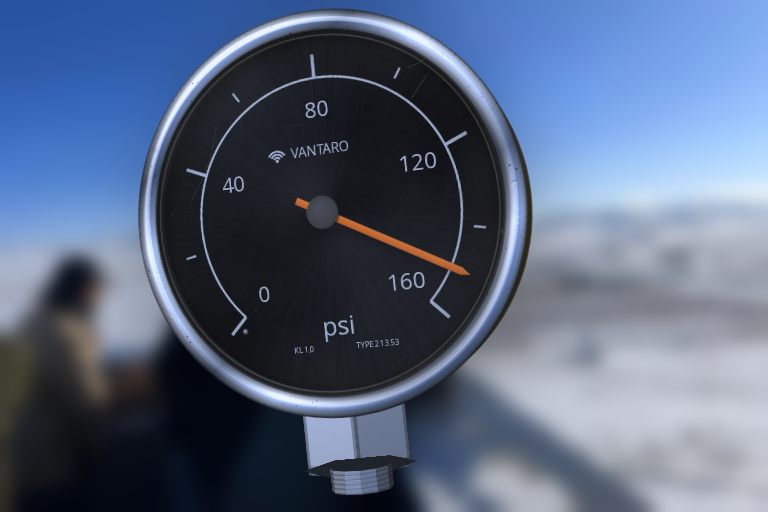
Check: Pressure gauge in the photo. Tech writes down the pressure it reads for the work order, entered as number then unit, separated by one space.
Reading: 150 psi
